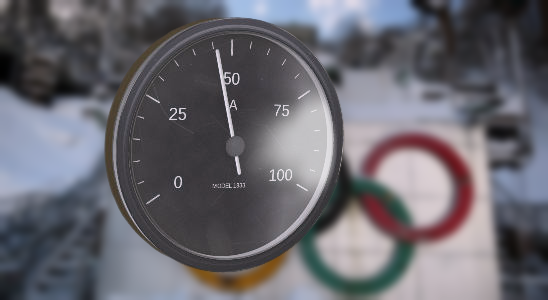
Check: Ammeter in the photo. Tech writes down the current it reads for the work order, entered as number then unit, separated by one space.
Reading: 45 A
